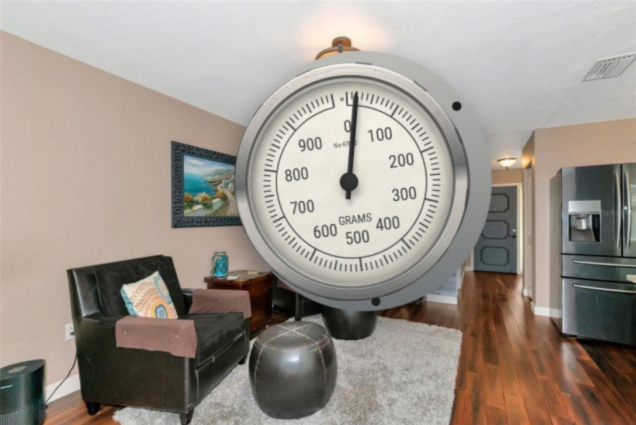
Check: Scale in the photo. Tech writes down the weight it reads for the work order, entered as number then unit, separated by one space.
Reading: 20 g
